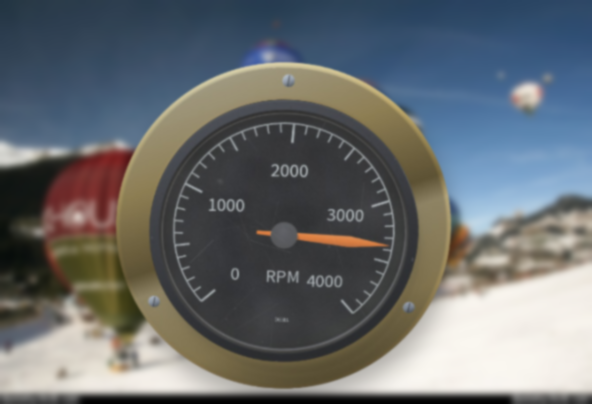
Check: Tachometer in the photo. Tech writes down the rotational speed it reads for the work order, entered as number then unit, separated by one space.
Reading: 3350 rpm
